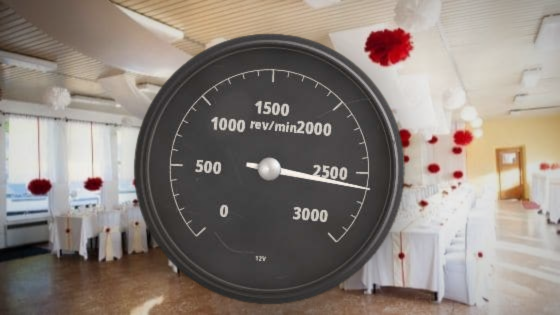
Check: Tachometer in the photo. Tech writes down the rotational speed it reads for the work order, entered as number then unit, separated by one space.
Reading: 2600 rpm
